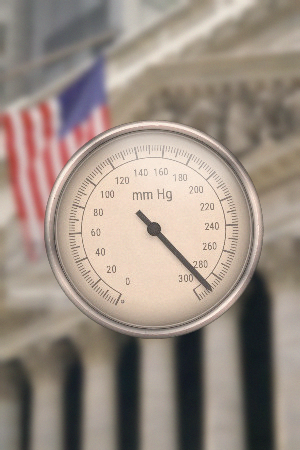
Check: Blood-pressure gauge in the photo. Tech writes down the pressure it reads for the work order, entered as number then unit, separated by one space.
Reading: 290 mmHg
